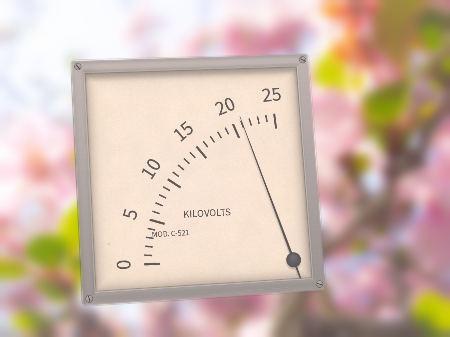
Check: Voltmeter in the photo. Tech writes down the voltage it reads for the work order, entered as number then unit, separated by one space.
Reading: 21 kV
